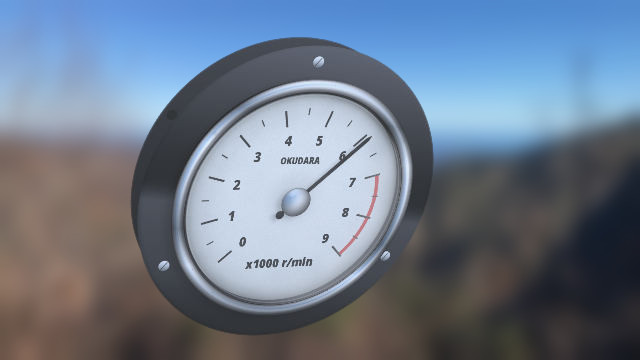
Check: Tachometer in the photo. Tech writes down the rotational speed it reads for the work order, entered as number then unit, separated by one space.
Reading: 6000 rpm
